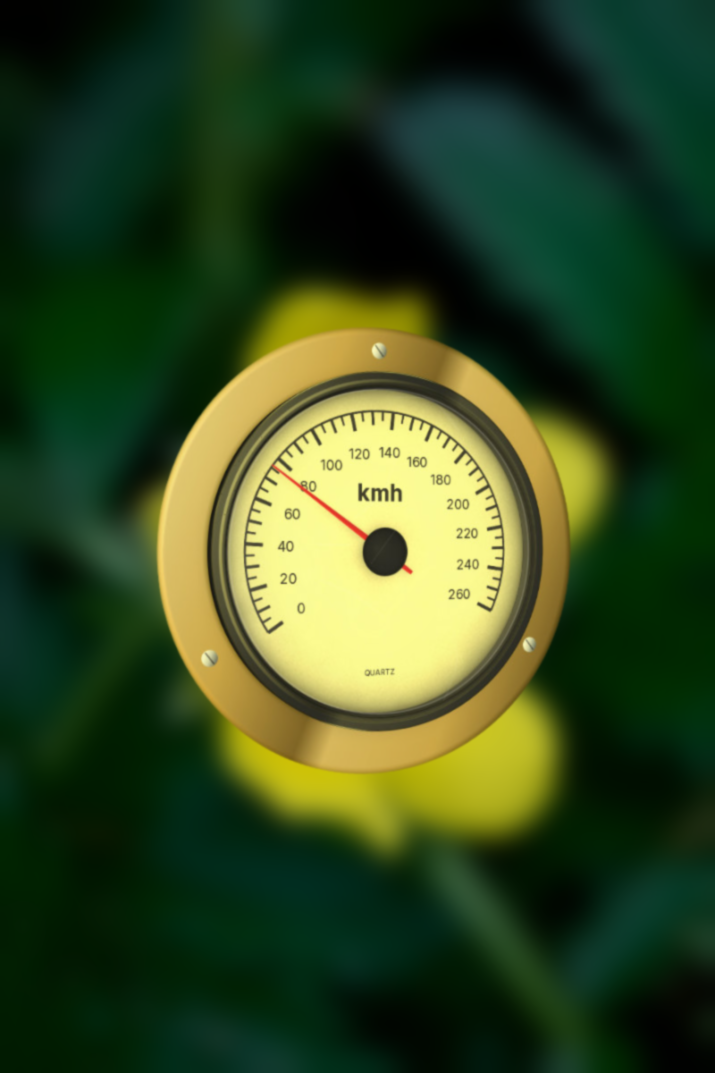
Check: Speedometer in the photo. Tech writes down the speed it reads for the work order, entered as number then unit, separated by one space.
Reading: 75 km/h
